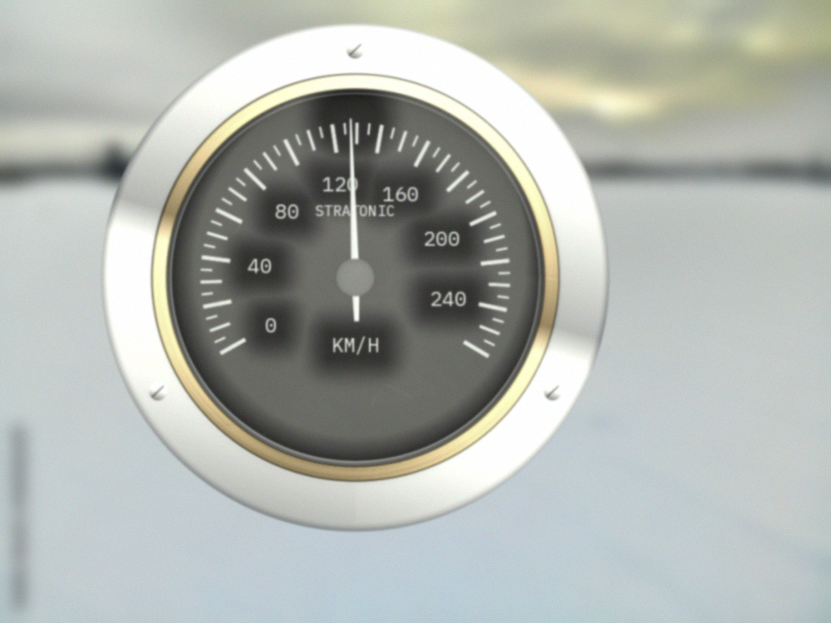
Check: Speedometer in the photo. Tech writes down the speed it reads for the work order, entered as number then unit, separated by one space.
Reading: 127.5 km/h
